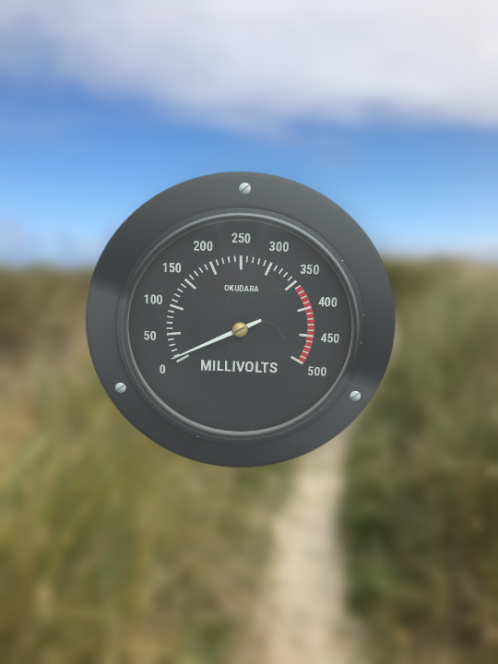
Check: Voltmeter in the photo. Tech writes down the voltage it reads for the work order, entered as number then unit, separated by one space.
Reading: 10 mV
